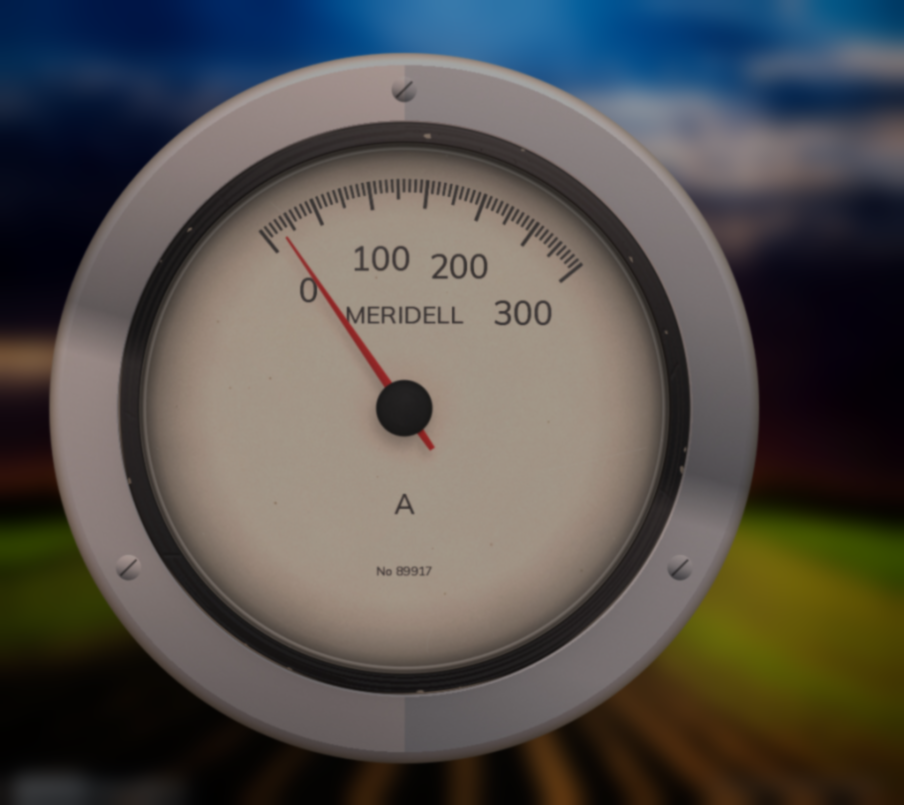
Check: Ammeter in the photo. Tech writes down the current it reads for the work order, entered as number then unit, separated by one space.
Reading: 15 A
